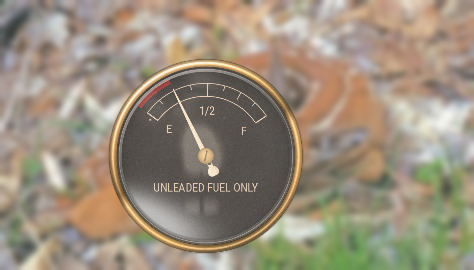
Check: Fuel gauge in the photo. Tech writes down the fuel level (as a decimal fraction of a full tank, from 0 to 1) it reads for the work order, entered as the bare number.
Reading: 0.25
